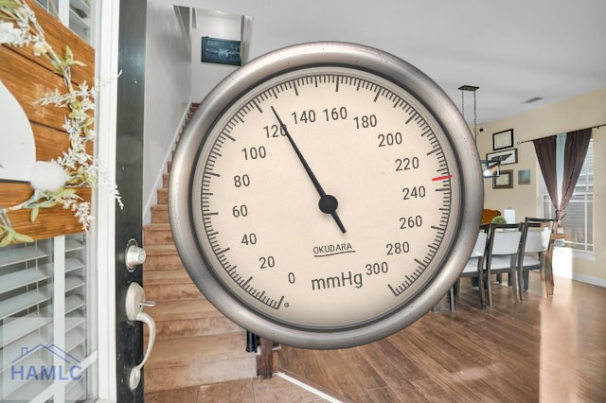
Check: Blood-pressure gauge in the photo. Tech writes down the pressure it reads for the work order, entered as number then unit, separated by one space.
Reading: 126 mmHg
